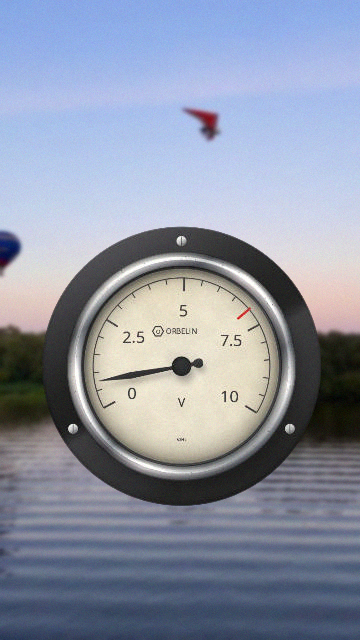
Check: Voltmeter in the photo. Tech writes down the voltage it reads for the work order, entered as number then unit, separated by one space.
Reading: 0.75 V
